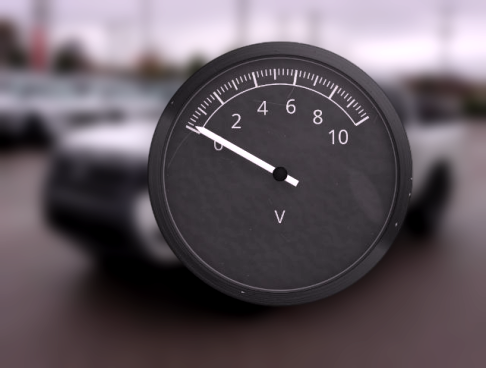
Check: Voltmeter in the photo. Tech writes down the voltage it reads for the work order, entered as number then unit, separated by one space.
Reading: 0.2 V
